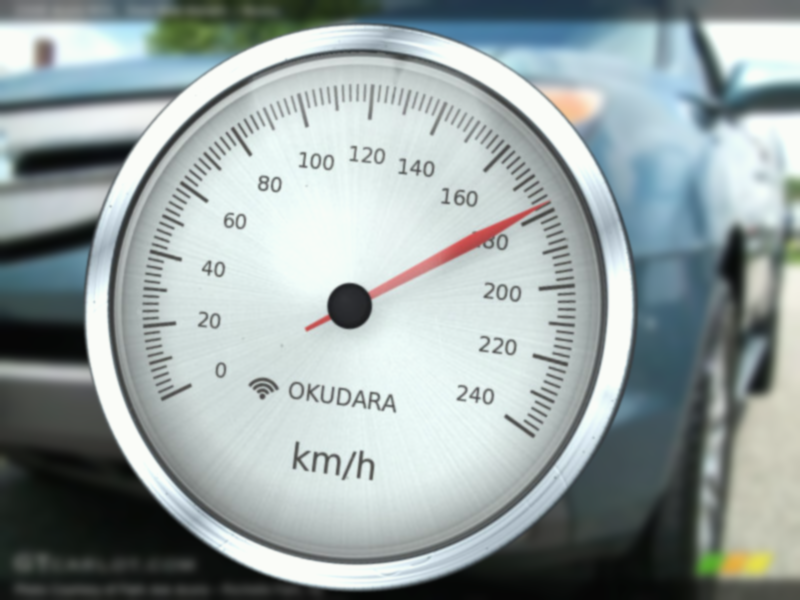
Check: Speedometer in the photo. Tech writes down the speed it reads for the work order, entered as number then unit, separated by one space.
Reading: 178 km/h
